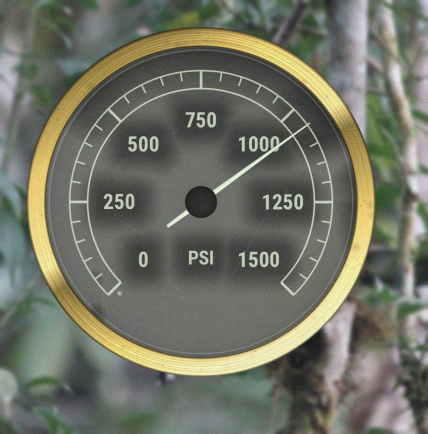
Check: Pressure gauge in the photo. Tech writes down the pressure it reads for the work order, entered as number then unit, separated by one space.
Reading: 1050 psi
